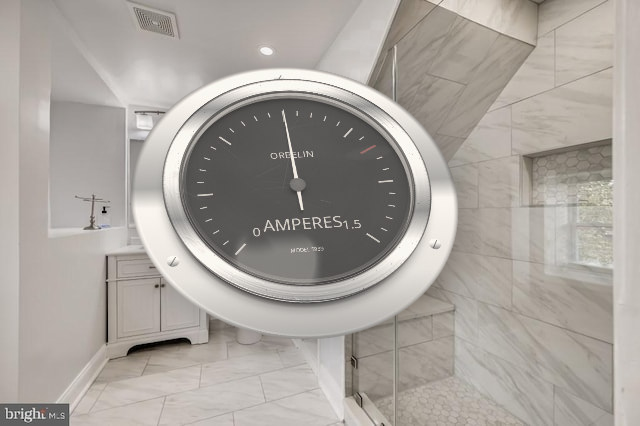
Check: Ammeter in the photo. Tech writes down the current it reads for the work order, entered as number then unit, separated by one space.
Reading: 0.75 A
